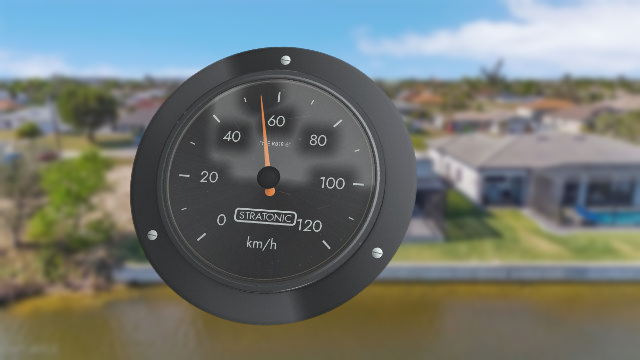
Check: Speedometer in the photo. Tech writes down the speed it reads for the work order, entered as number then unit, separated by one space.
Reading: 55 km/h
